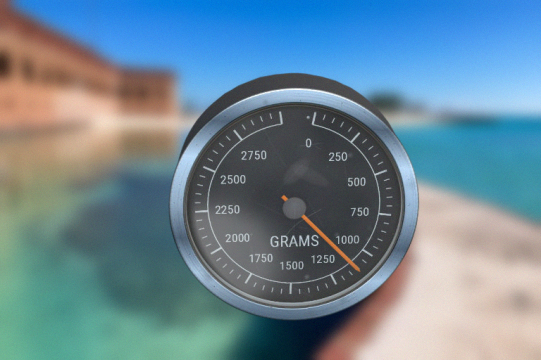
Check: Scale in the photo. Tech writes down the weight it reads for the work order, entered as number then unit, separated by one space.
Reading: 1100 g
